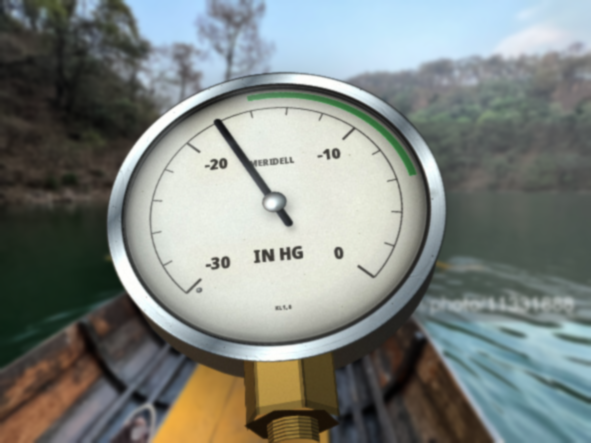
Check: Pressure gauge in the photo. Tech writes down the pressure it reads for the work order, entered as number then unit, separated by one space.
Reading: -18 inHg
